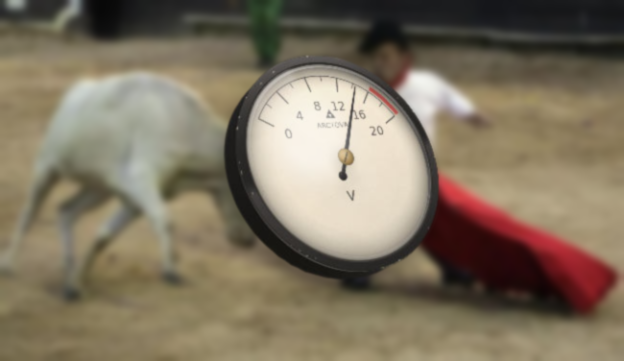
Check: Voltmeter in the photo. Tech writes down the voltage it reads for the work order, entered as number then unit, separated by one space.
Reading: 14 V
